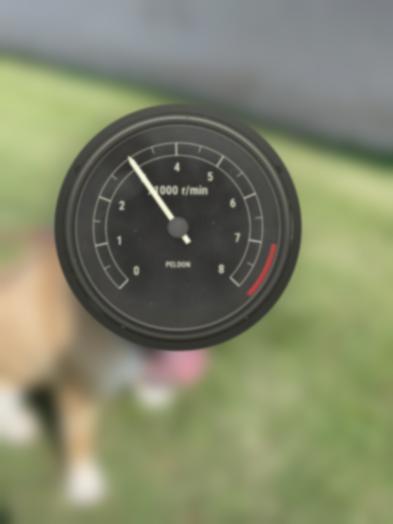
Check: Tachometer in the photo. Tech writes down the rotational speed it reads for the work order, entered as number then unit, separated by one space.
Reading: 3000 rpm
